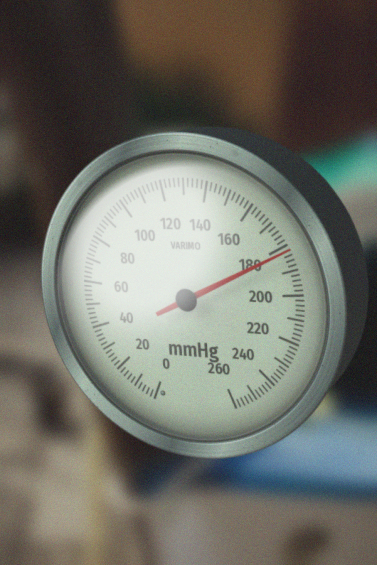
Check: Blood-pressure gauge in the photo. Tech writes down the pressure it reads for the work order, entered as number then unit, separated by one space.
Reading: 182 mmHg
